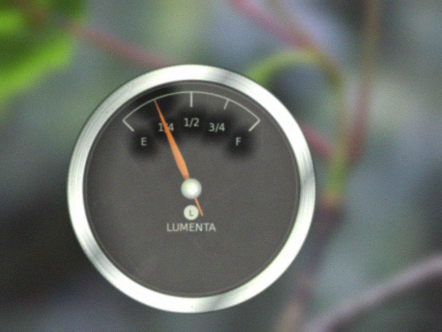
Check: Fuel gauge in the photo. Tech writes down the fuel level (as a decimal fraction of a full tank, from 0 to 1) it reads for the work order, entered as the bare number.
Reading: 0.25
